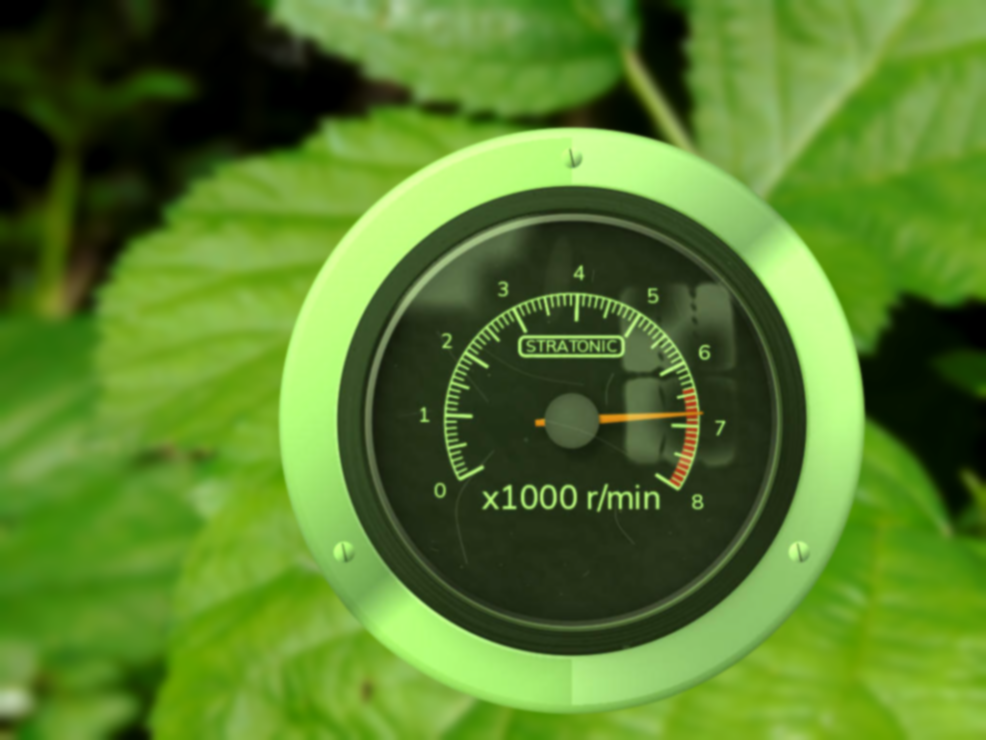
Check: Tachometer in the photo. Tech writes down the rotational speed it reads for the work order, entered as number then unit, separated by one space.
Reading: 6800 rpm
